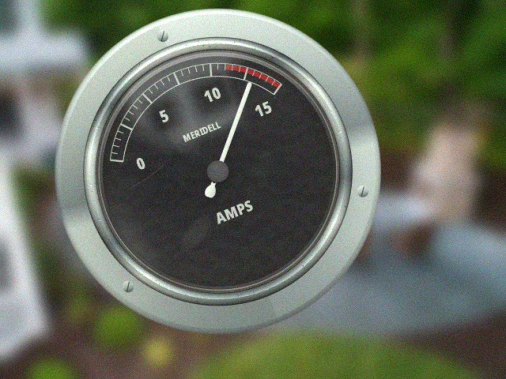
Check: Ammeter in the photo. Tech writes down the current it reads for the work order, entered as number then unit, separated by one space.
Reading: 13 A
